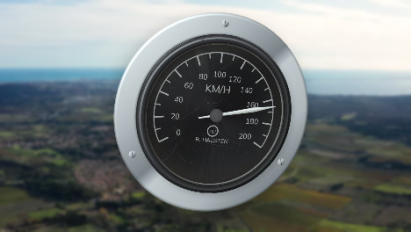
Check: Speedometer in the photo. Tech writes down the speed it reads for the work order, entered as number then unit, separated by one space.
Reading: 165 km/h
